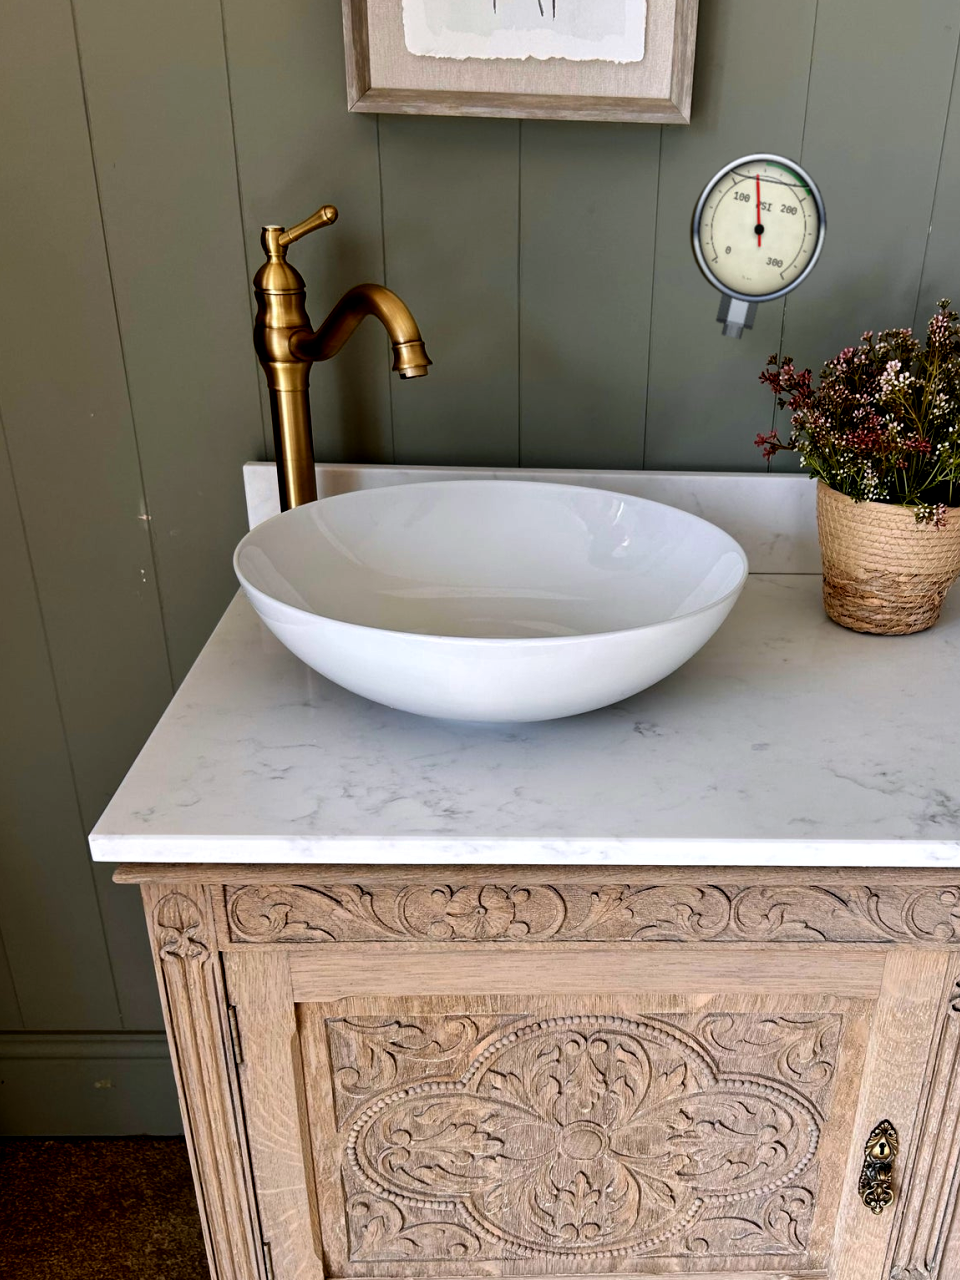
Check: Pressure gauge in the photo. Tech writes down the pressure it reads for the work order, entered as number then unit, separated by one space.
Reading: 130 psi
